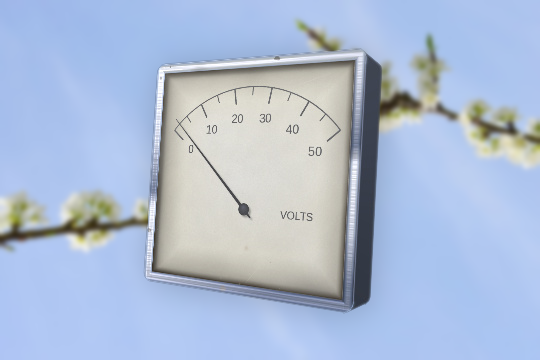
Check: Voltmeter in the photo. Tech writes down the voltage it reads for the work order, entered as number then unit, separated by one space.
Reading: 2.5 V
